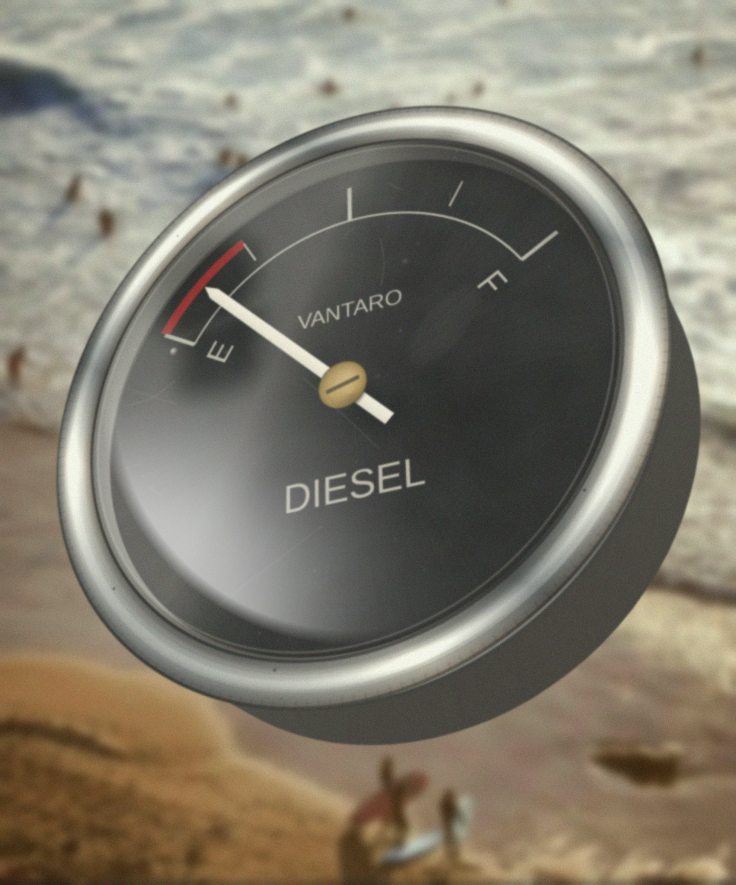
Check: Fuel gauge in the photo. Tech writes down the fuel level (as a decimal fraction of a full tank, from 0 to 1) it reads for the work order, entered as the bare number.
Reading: 0.125
